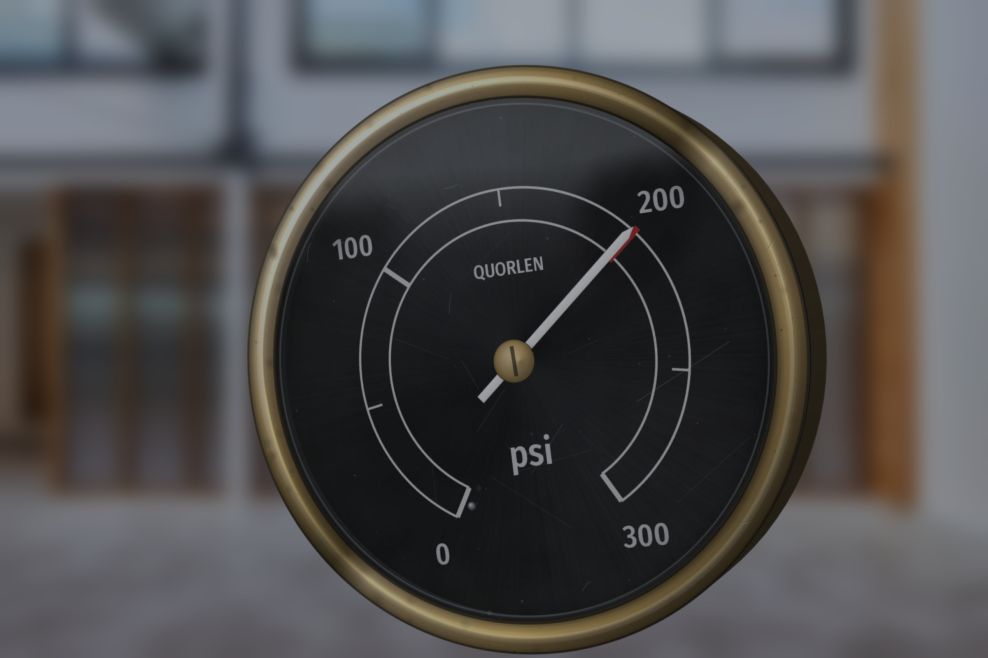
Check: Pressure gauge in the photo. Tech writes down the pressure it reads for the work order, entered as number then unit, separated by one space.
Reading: 200 psi
